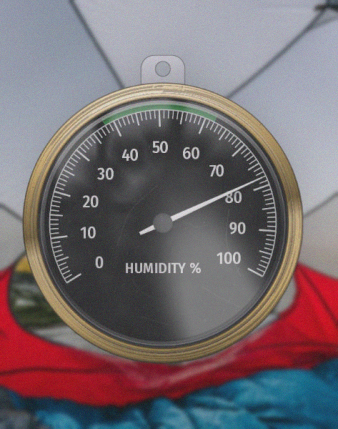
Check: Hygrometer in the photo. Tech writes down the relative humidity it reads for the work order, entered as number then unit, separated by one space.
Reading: 78 %
